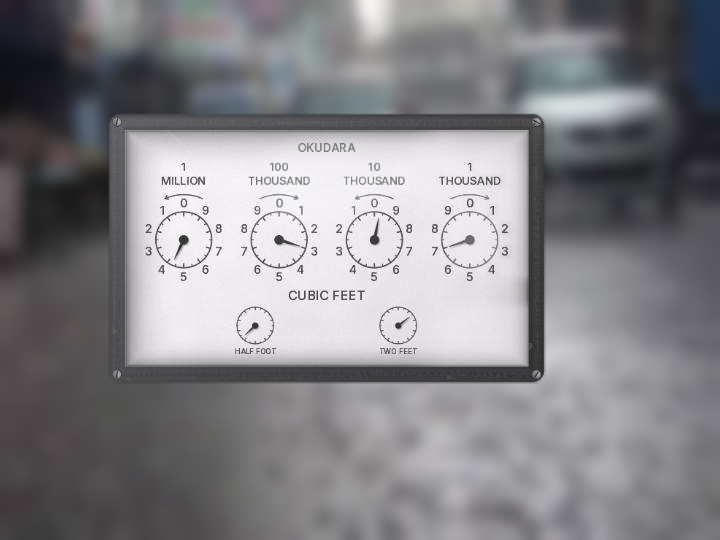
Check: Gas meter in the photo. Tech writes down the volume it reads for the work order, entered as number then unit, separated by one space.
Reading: 429700 ft³
